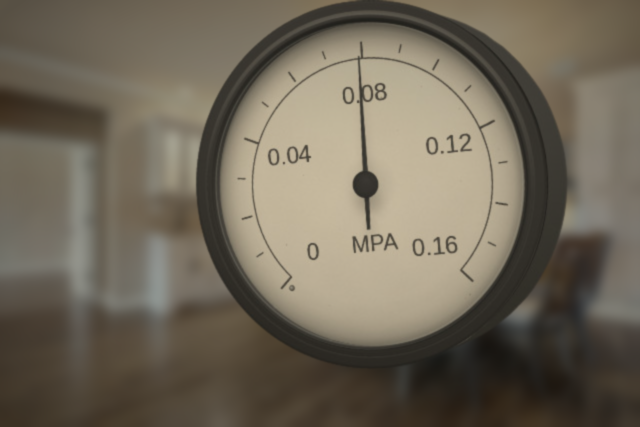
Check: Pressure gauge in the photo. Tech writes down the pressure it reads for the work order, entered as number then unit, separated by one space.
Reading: 0.08 MPa
